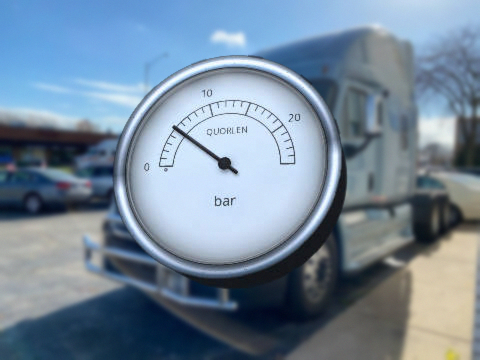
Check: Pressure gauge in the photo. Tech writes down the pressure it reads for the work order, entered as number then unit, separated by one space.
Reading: 5 bar
